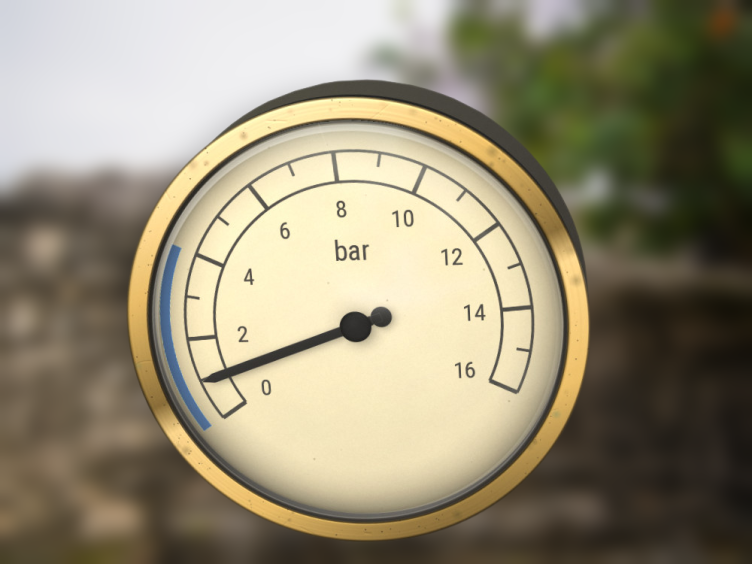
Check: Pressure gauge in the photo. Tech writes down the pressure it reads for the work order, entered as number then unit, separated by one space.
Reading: 1 bar
